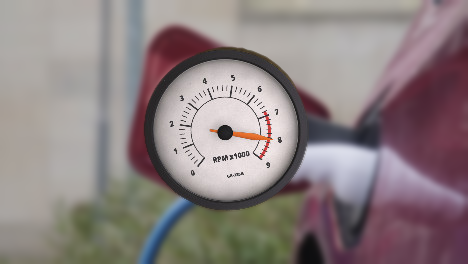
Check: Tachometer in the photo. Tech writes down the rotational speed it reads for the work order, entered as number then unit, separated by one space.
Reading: 8000 rpm
